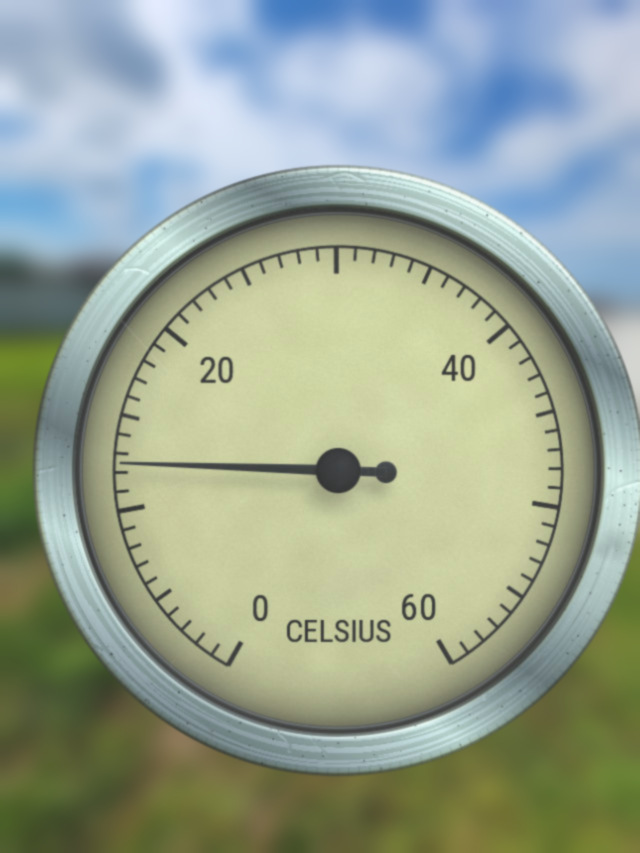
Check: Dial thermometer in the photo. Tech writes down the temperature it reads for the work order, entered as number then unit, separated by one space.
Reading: 12.5 °C
